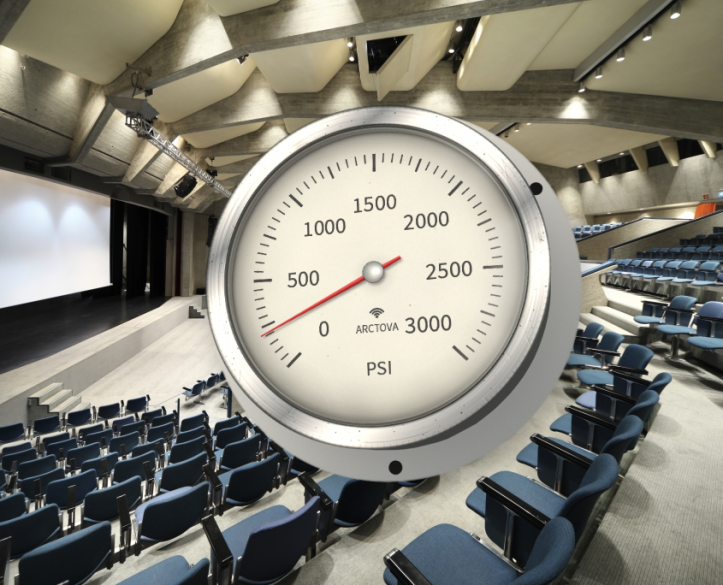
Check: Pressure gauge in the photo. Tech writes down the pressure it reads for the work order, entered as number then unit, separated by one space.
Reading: 200 psi
